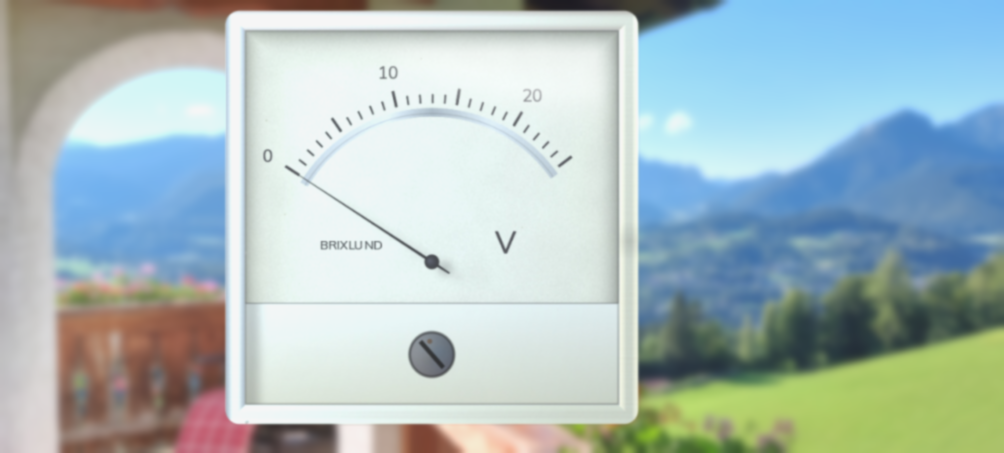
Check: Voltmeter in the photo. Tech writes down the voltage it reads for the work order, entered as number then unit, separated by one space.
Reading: 0 V
